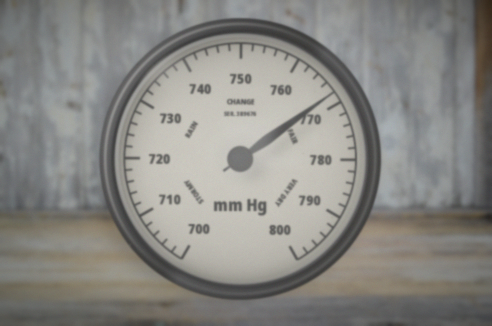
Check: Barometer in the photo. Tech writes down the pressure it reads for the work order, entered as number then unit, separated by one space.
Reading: 768 mmHg
